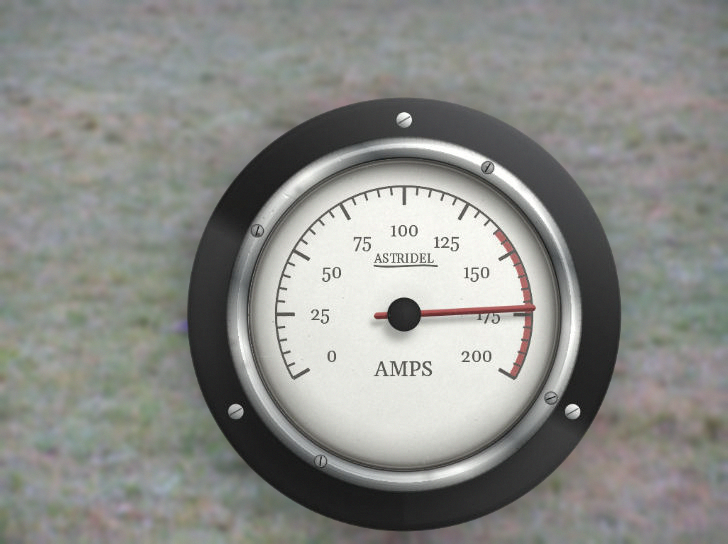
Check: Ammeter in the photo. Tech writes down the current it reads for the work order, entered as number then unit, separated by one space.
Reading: 172.5 A
